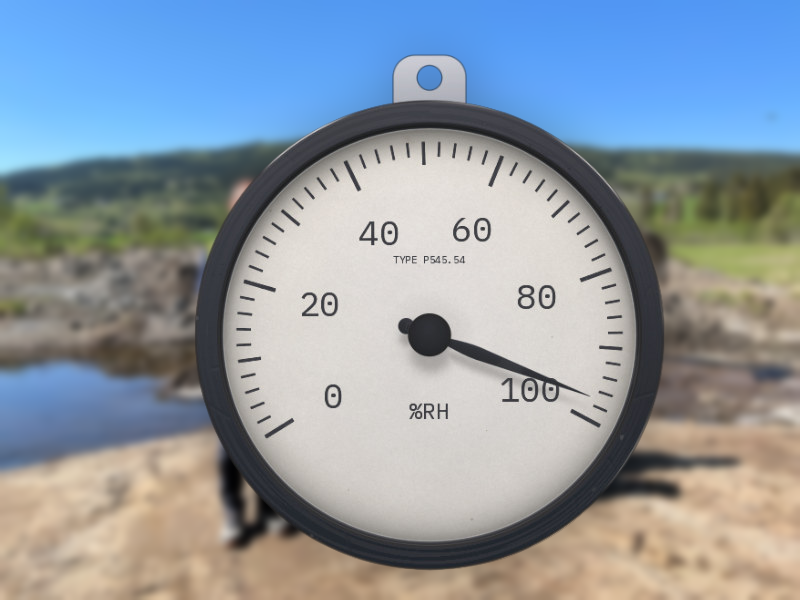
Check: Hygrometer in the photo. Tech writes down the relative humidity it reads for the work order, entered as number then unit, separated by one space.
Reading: 97 %
